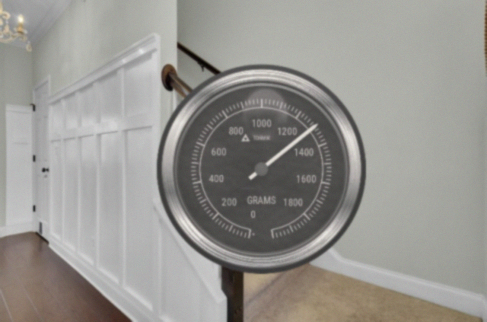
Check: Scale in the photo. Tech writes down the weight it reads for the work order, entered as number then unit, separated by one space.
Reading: 1300 g
